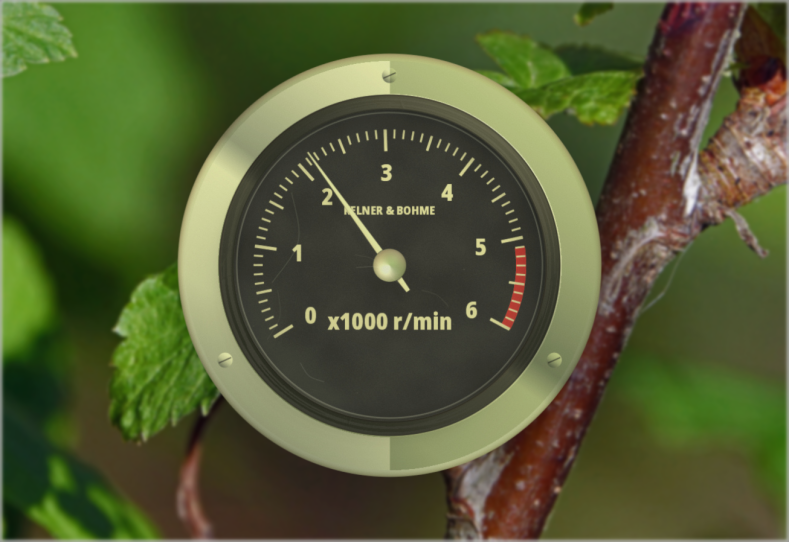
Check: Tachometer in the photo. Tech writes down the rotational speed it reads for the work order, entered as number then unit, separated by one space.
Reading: 2150 rpm
